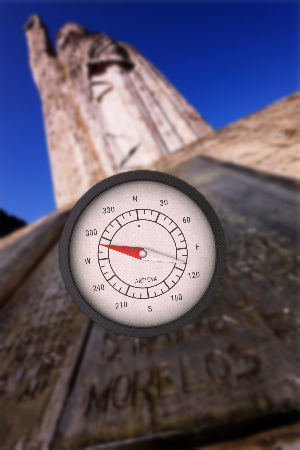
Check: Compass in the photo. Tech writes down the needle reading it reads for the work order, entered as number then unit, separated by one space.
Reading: 290 °
